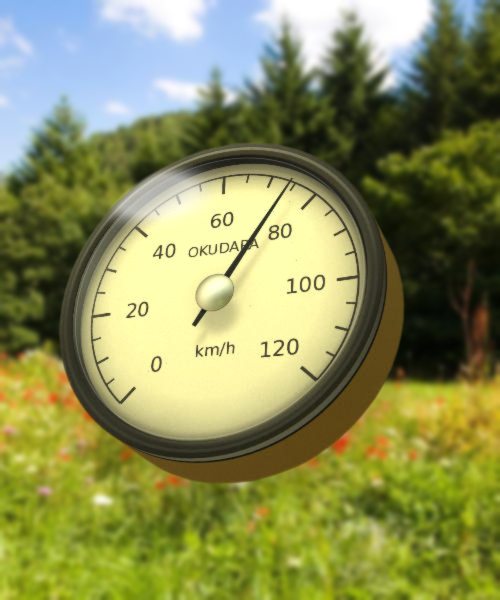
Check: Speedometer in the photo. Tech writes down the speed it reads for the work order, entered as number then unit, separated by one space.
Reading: 75 km/h
